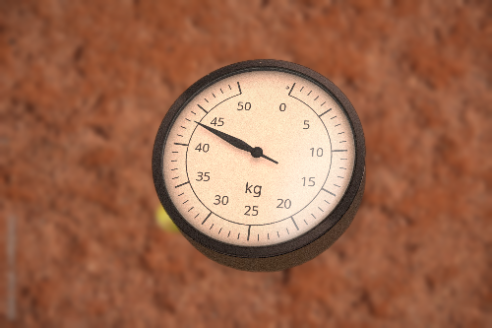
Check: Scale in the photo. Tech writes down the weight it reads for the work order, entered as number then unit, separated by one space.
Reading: 43 kg
